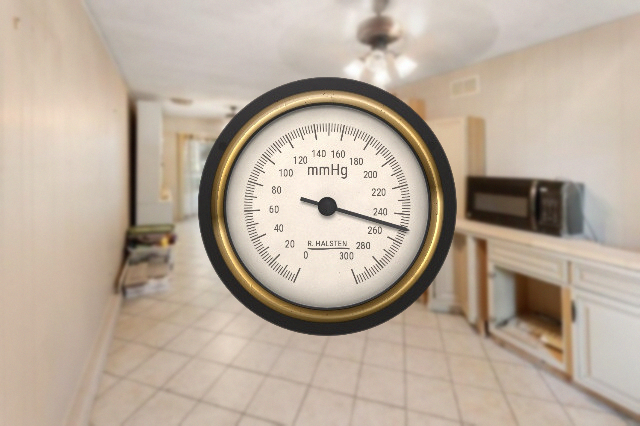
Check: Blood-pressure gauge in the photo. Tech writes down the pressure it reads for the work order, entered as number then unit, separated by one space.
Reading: 250 mmHg
